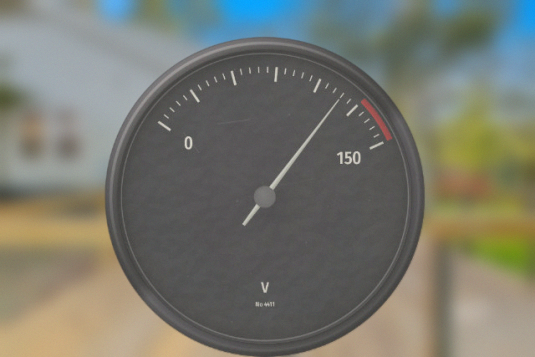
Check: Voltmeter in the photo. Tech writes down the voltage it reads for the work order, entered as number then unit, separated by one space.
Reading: 115 V
